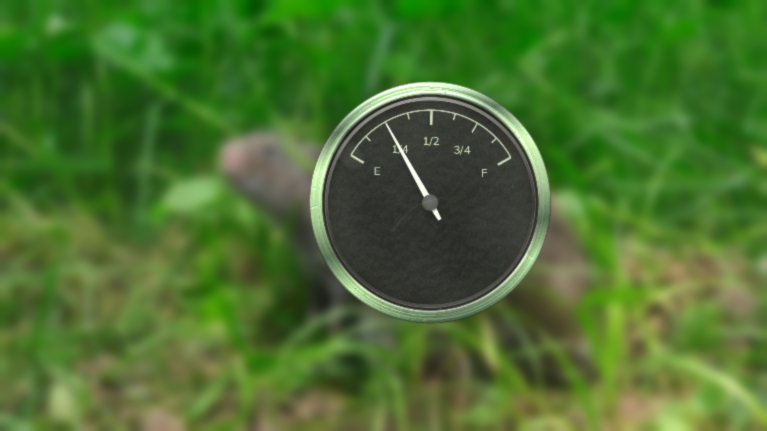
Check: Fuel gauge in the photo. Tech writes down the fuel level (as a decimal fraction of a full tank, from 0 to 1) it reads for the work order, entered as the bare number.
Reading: 0.25
